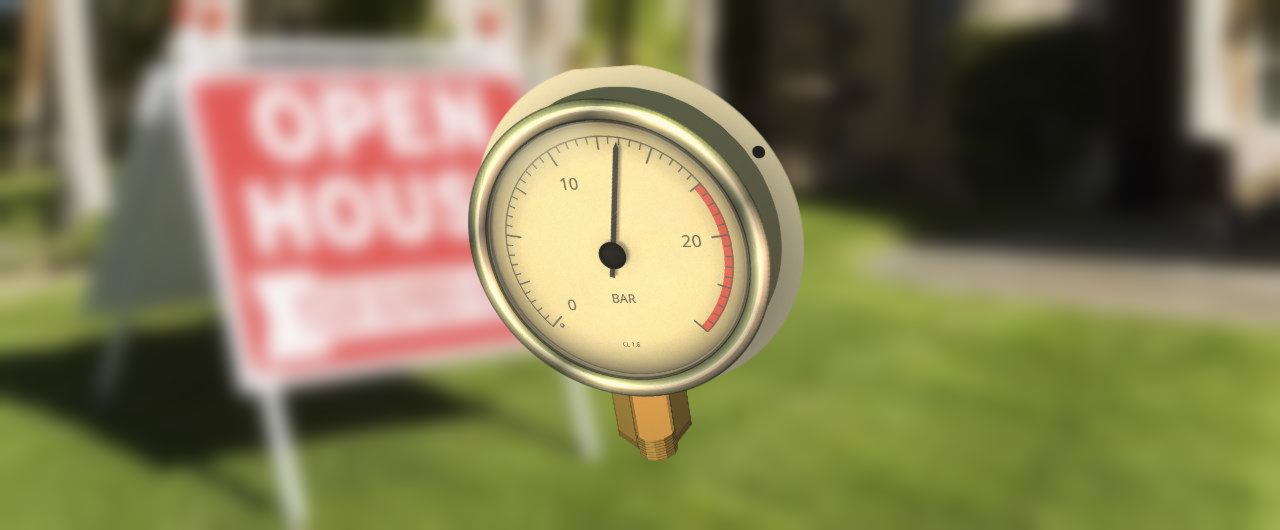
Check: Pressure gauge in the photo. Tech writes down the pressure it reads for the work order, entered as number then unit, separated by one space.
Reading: 13.5 bar
